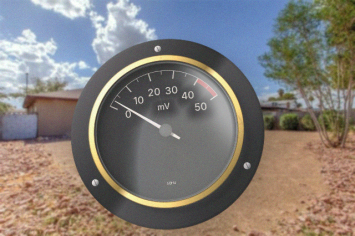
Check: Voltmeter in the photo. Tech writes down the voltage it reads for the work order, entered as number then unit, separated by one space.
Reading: 2.5 mV
